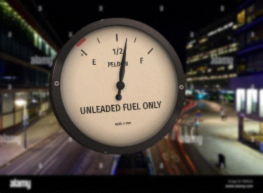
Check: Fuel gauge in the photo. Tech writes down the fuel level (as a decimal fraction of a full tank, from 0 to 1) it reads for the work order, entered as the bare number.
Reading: 0.625
